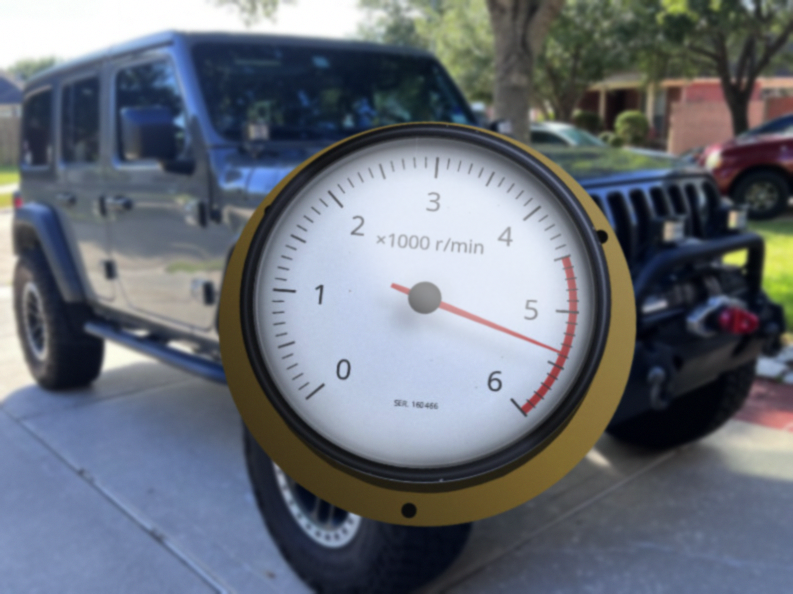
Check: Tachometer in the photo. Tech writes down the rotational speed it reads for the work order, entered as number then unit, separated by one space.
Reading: 5400 rpm
